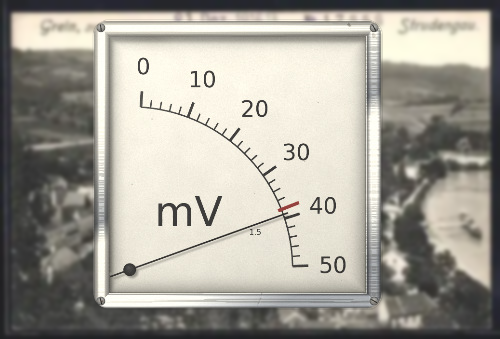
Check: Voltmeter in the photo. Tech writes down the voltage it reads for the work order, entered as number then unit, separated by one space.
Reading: 39 mV
